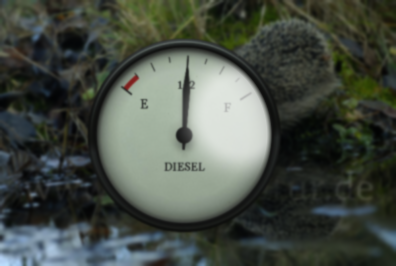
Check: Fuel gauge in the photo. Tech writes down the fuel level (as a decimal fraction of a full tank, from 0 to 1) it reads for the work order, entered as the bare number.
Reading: 0.5
